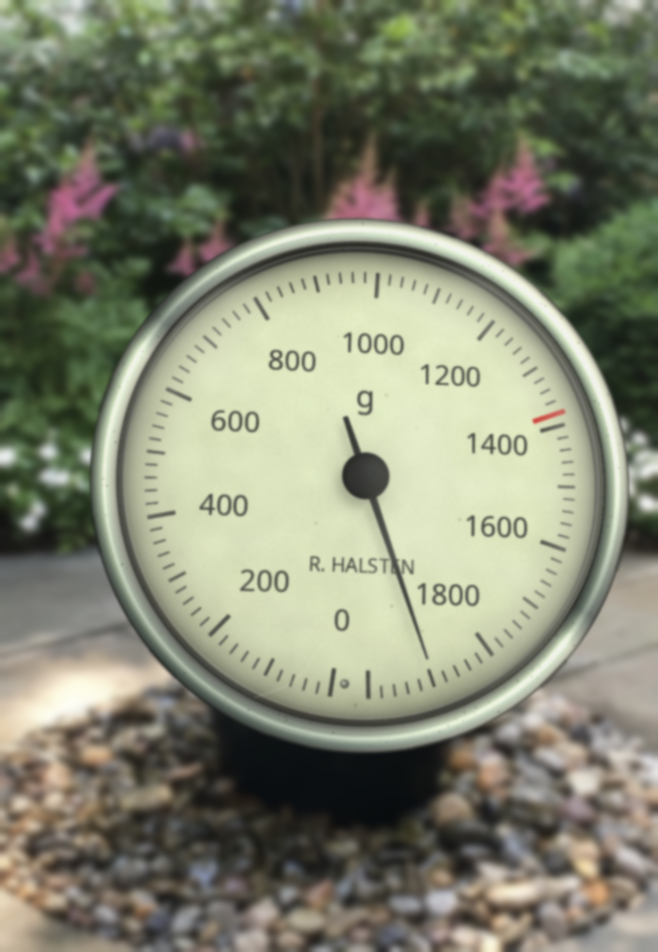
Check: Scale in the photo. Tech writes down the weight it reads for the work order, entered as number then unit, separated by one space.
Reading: 1900 g
